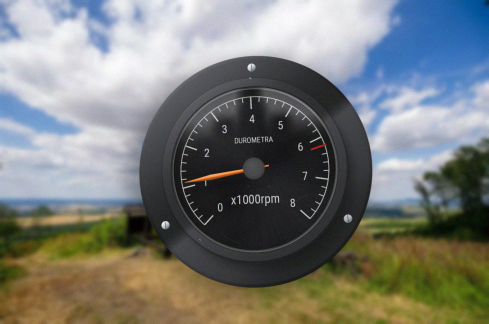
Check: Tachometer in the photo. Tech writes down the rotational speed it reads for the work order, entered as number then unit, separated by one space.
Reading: 1100 rpm
